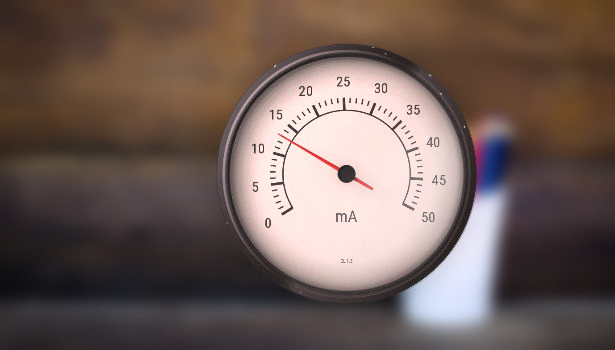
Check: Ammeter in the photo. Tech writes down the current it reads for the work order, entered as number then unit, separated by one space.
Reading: 13 mA
